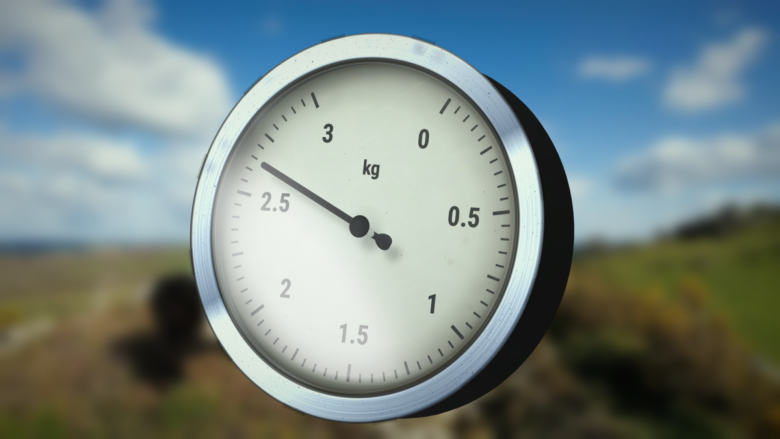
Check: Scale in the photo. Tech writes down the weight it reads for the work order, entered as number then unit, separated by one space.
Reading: 2.65 kg
